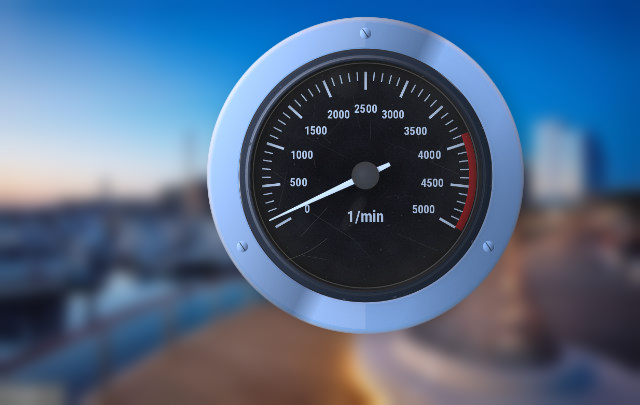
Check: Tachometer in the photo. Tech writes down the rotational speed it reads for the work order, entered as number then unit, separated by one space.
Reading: 100 rpm
